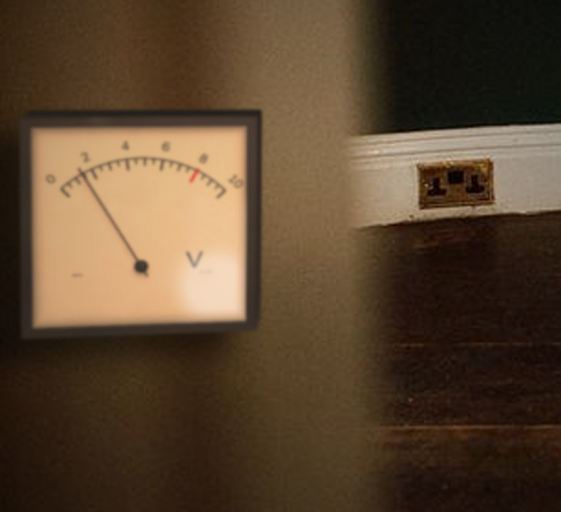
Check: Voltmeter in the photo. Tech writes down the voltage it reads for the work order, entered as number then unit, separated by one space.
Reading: 1.5 V
